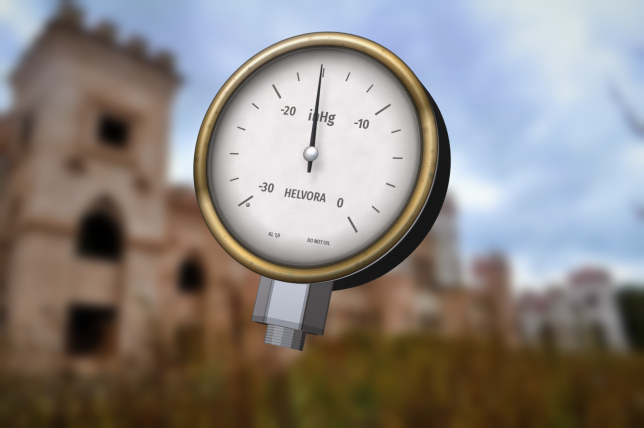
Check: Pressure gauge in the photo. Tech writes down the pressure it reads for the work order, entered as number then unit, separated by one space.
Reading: -16 inHg
